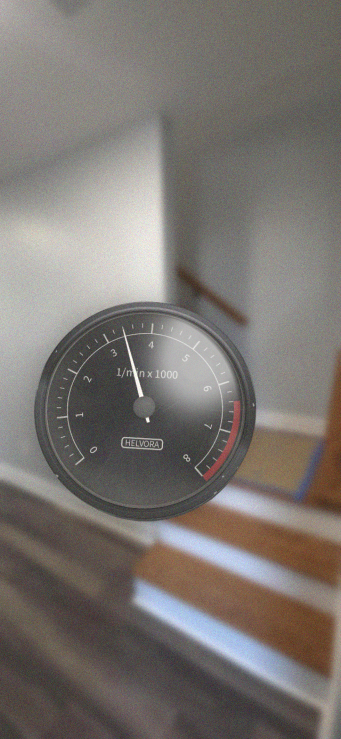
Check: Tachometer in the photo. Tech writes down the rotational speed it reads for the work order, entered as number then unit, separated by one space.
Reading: 3400 rpm
